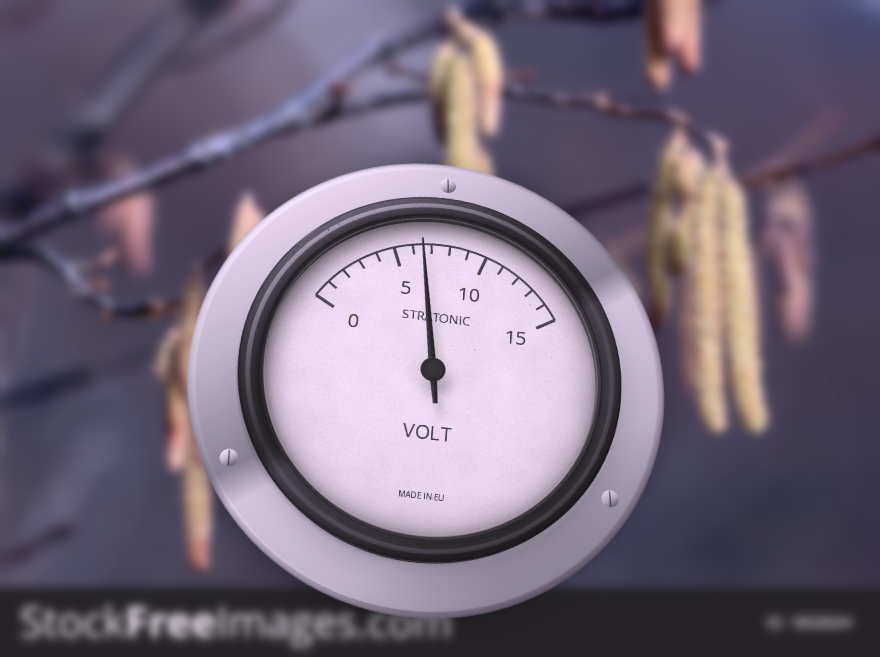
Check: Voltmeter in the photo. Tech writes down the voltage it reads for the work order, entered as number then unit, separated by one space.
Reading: 6.5 V
